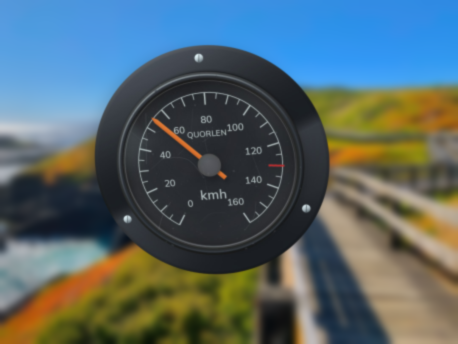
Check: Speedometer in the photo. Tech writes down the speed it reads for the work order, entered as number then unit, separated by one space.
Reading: 55 km/h
